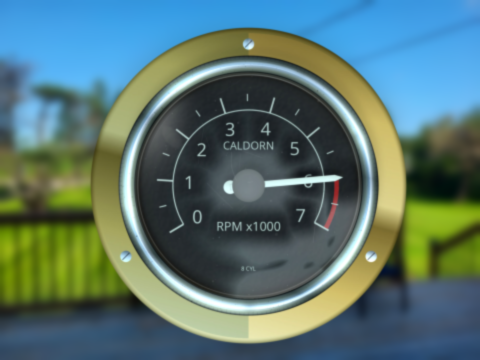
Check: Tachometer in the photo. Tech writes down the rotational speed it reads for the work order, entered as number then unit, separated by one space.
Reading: 6000 rpm
